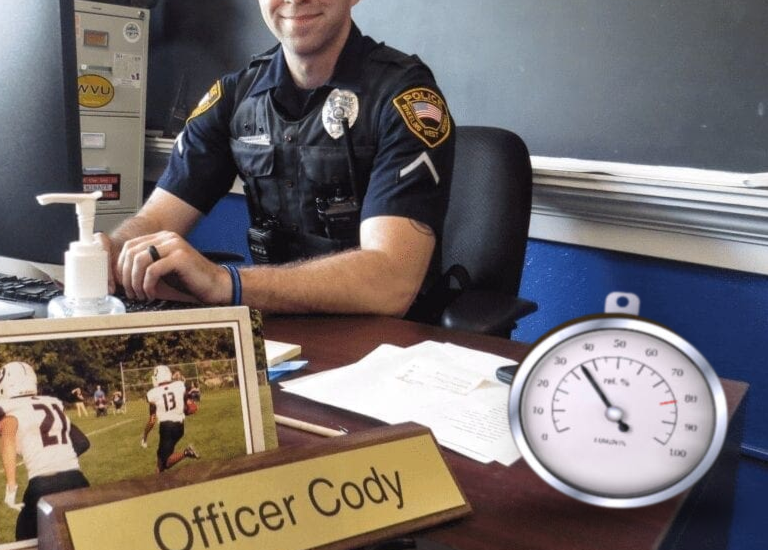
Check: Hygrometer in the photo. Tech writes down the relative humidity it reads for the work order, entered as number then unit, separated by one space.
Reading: 35 %
